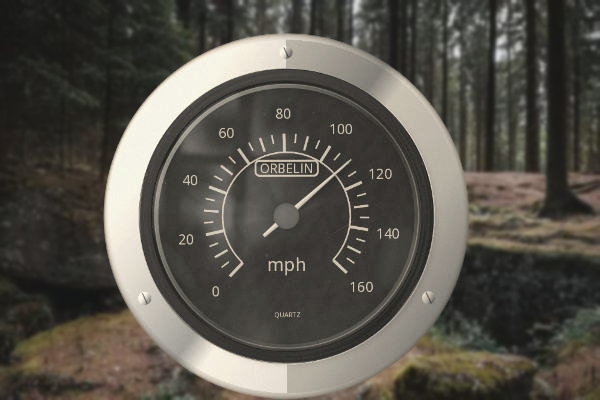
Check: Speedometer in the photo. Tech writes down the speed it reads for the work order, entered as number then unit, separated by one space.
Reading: 110 mph
